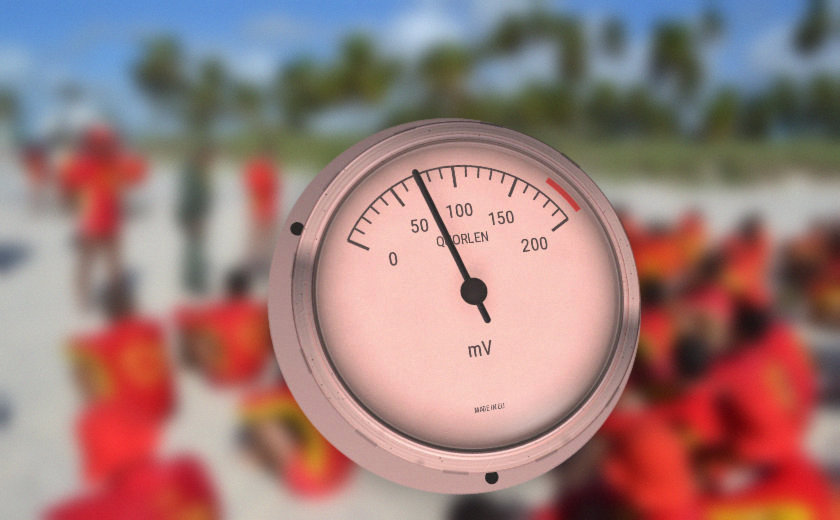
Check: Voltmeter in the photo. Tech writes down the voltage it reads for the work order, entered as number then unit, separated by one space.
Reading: 70 mV
